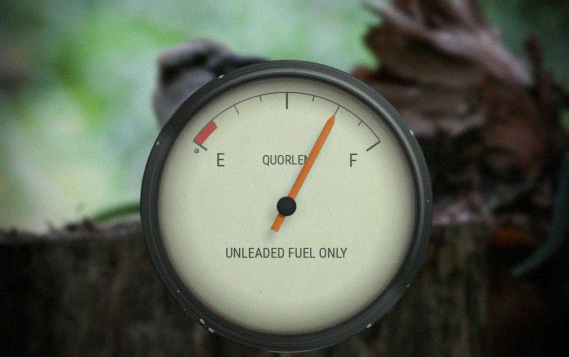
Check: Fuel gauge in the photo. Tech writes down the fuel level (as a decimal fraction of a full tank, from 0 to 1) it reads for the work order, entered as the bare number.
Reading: 0.75
